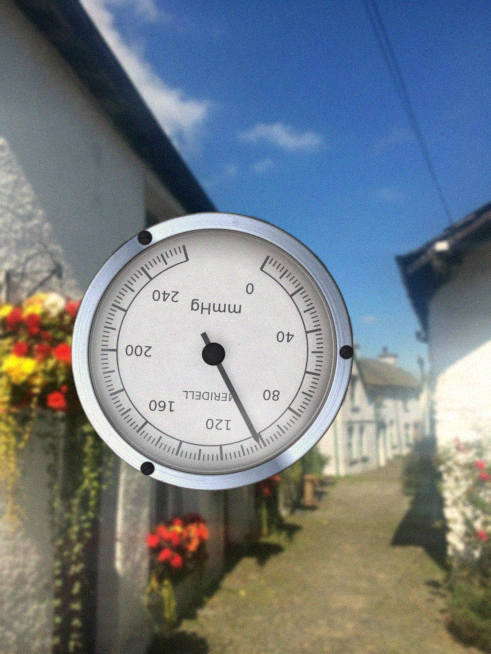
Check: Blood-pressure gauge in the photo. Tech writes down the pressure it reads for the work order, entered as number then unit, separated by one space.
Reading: 102 mmHg
